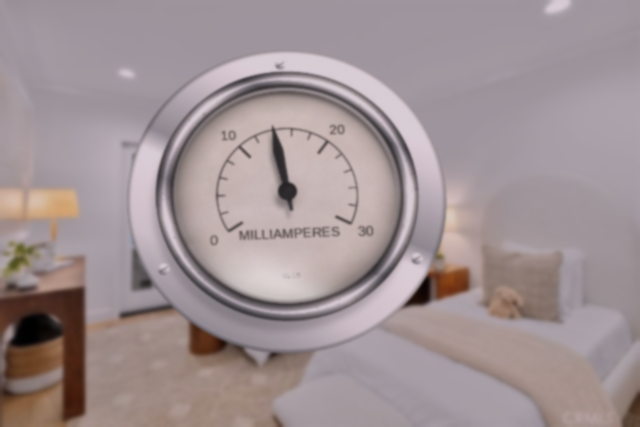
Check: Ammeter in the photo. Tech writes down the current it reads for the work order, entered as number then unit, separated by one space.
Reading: 14 mA
